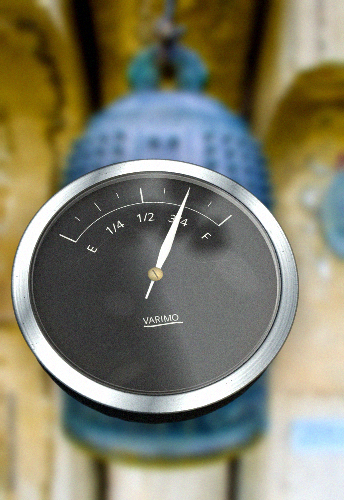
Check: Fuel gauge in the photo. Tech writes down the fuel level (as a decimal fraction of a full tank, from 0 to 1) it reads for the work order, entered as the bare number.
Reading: 0.75
